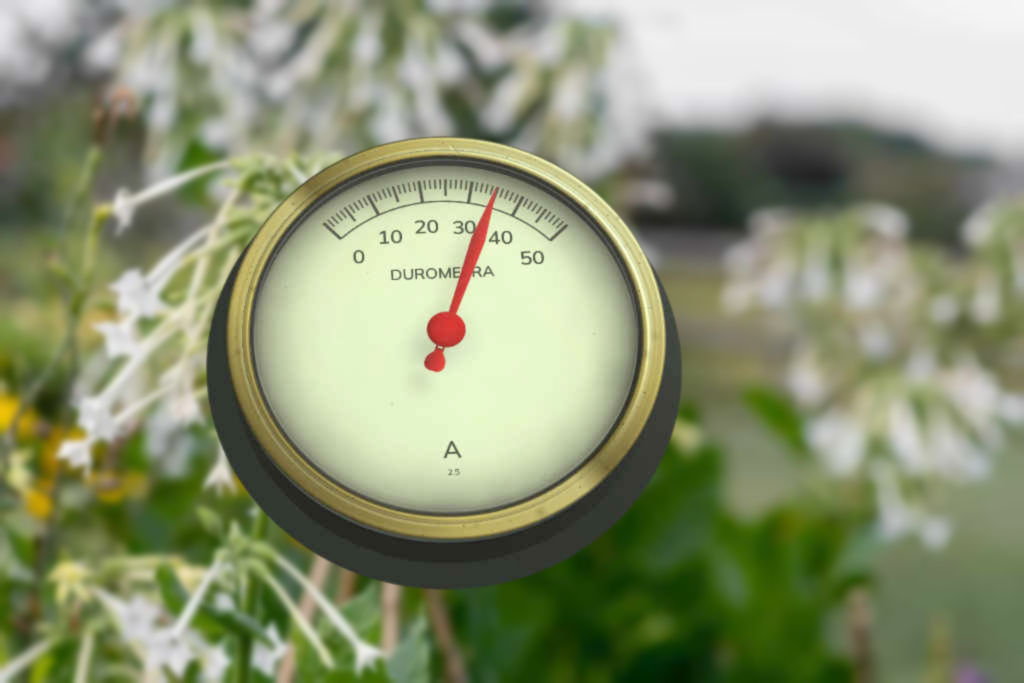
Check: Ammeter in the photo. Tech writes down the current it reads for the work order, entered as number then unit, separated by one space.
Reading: 35 A
